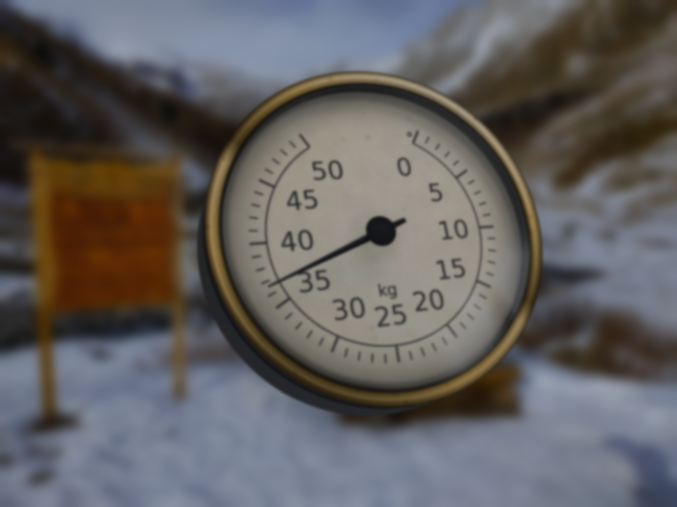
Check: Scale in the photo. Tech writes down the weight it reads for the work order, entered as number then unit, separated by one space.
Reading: 36.5 kg
